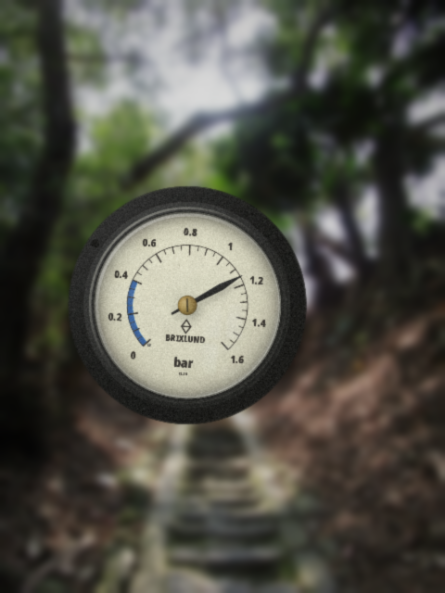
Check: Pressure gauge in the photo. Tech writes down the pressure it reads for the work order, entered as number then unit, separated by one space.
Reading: 1.15 bar
